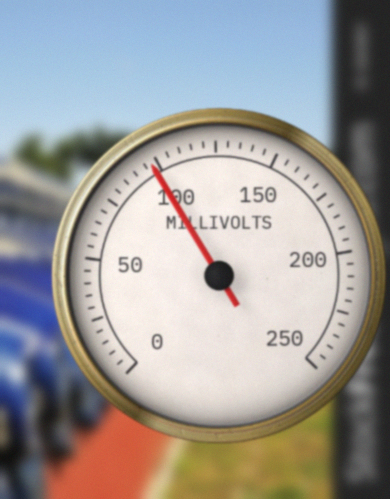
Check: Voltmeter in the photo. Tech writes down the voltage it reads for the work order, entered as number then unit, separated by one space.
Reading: 97.5 mV
